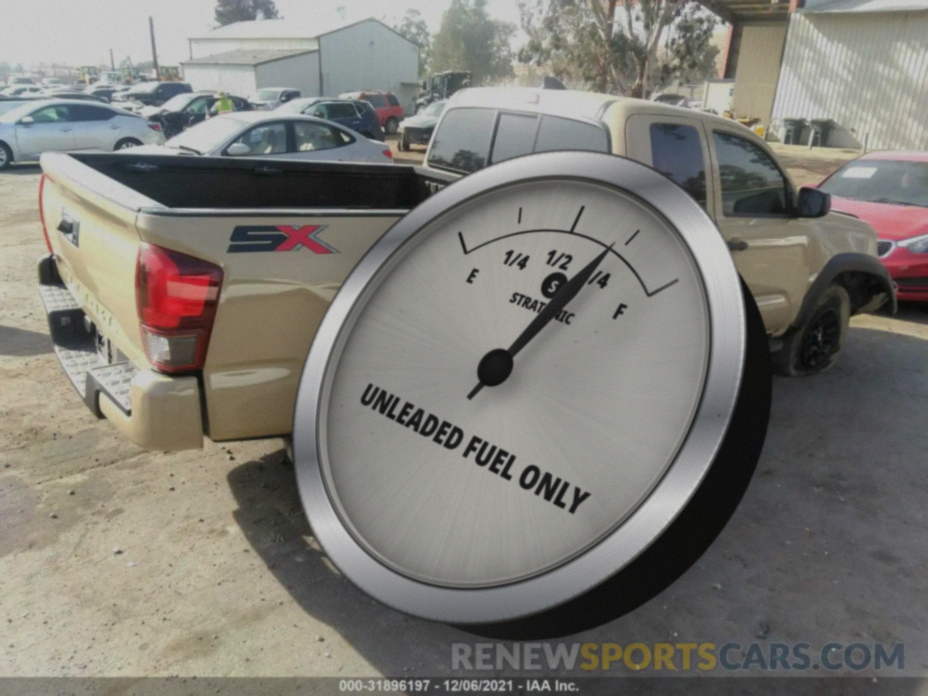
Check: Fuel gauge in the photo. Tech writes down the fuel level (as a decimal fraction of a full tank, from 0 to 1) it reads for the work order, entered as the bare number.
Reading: 0.75
